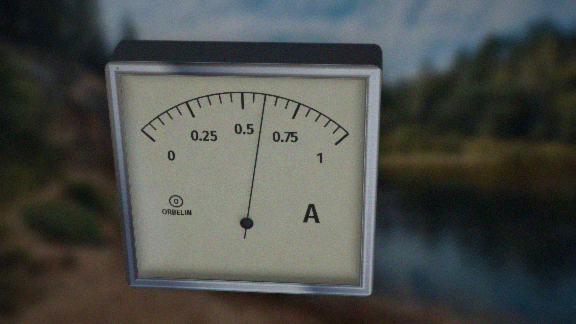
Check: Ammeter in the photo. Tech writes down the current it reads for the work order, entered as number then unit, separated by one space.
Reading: 0.6 A
